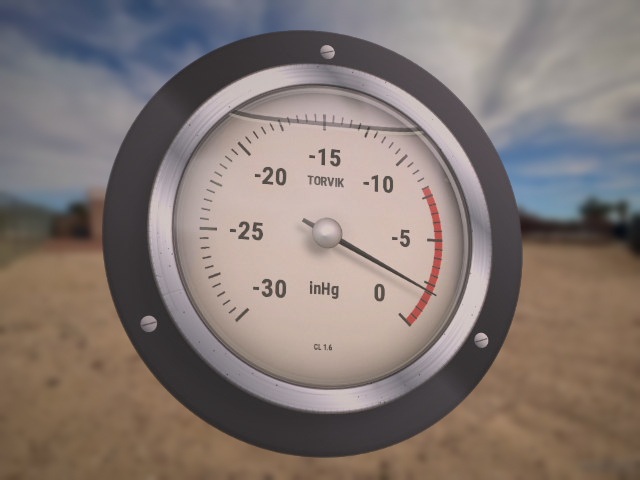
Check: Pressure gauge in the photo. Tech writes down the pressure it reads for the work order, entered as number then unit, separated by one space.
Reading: -2 inHg
